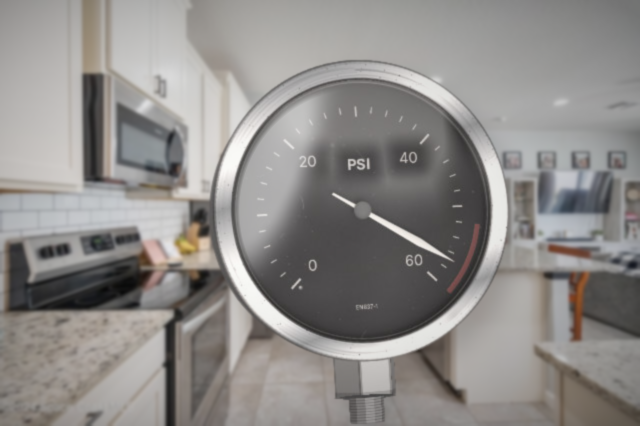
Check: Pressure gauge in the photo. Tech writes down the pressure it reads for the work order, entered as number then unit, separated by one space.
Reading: 57 psi
